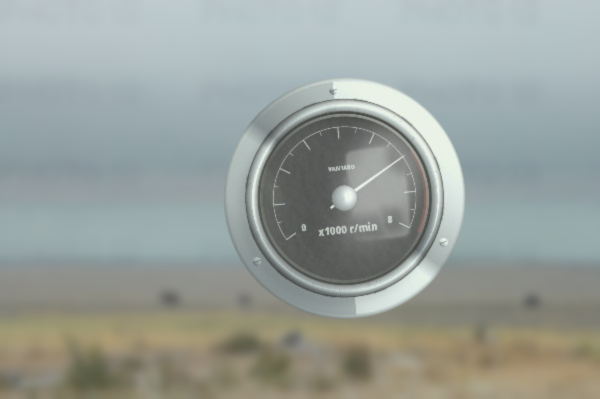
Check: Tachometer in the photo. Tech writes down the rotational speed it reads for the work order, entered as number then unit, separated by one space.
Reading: 6000 rpm
